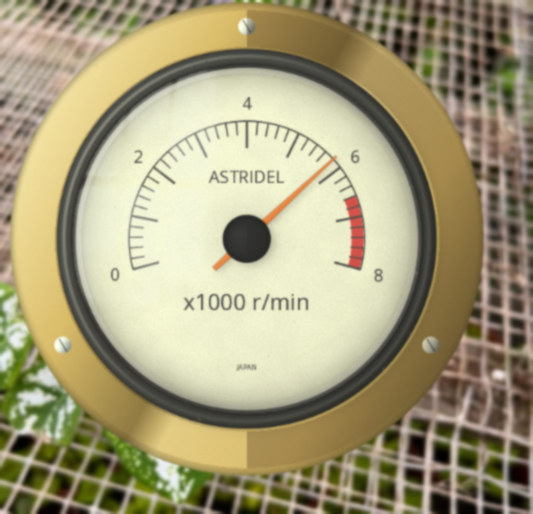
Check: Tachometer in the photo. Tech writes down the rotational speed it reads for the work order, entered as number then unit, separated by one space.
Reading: 5800 rpm
